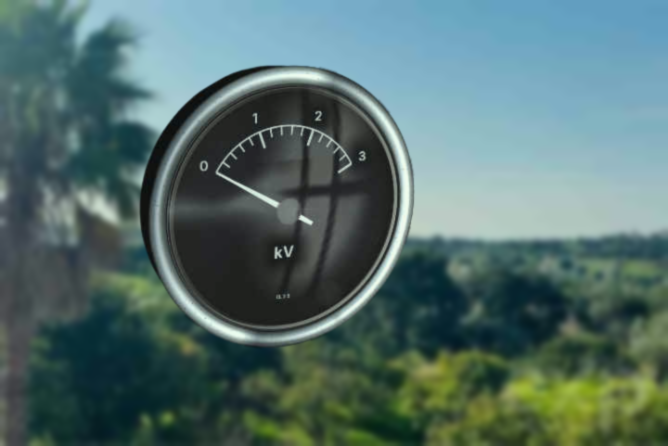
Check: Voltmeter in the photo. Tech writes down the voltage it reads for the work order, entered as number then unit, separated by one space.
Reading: 0 kV
